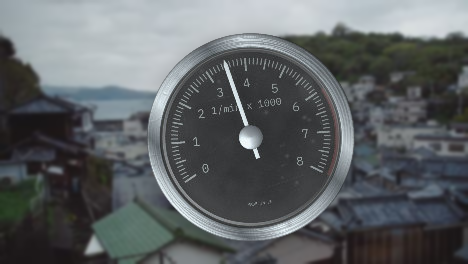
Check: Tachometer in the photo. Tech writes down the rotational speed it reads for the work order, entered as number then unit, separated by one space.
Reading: 3500 rpm
